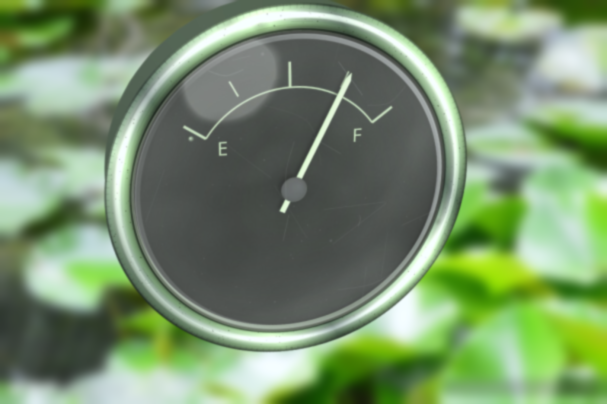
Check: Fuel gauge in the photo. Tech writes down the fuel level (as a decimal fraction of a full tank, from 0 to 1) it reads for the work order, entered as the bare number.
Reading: 0.75
